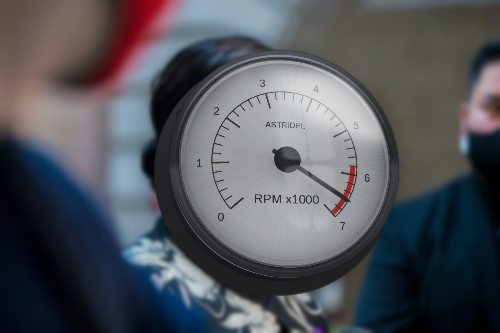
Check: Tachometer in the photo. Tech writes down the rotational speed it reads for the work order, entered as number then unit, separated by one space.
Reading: 6600 rpm
